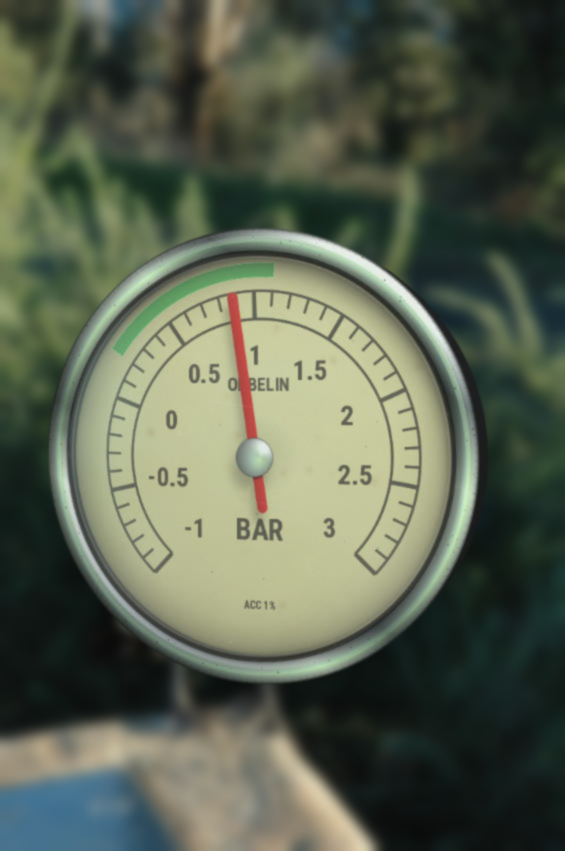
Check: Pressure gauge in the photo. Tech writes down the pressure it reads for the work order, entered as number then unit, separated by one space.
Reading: 0.9 bar
